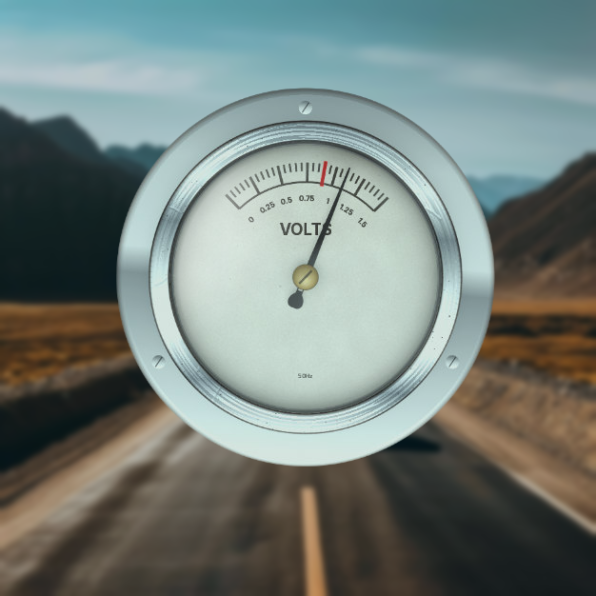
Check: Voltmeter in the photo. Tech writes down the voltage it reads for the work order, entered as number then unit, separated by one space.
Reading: 1.1 V
